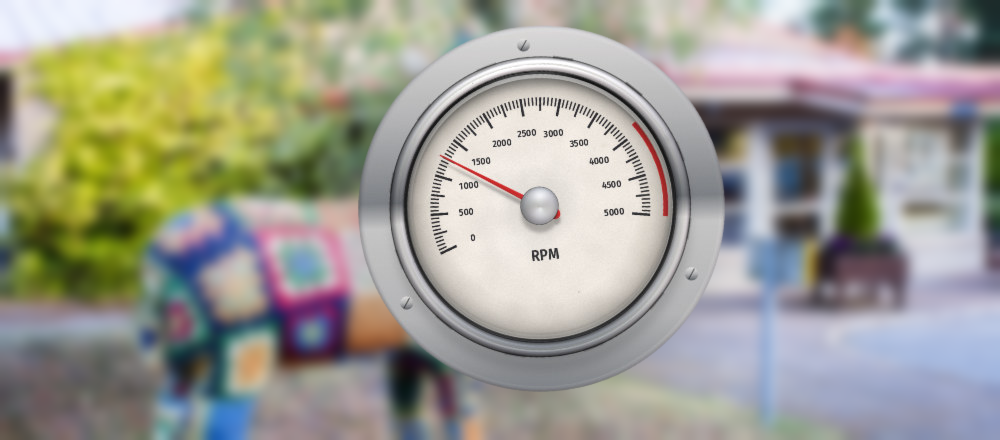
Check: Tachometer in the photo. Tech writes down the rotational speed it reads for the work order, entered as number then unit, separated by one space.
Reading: 1250 rpm
